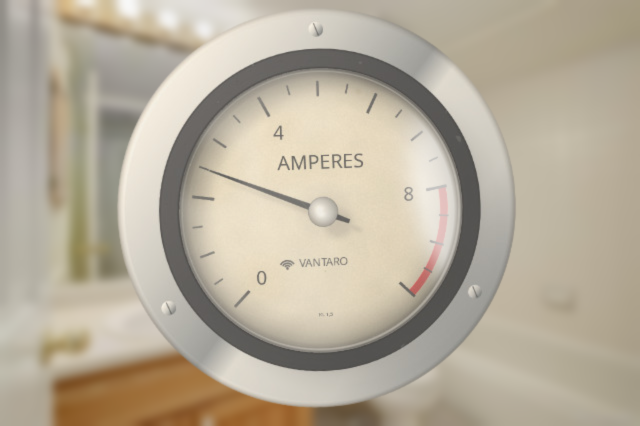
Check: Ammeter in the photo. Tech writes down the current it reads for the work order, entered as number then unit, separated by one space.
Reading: 2.5 A
